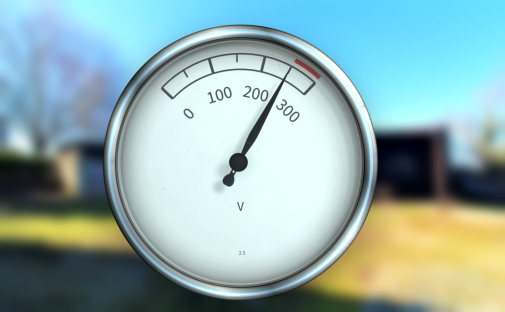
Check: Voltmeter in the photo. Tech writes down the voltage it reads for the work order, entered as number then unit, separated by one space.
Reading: 250 V
